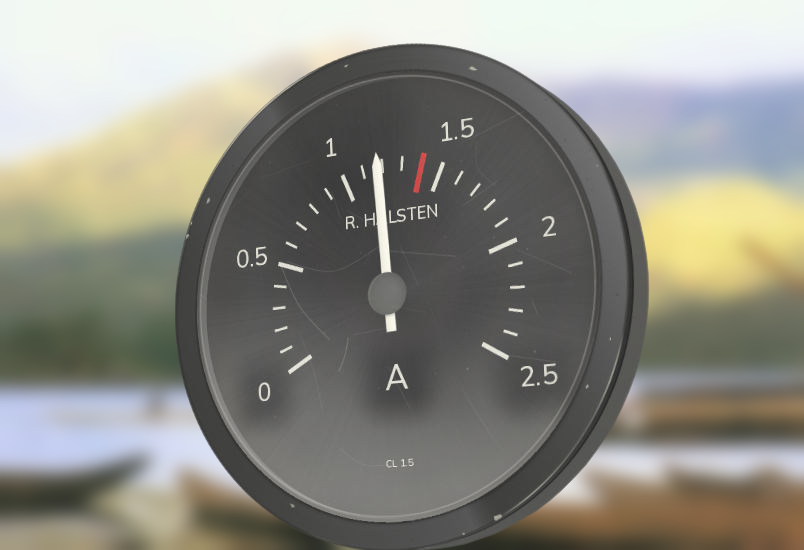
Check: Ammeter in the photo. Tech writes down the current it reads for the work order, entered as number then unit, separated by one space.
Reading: 1.2 A
